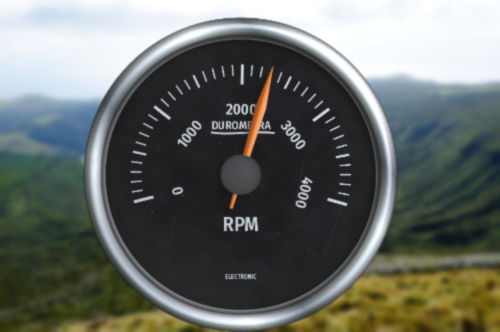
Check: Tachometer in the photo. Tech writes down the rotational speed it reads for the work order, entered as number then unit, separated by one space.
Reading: 2300 rpm
